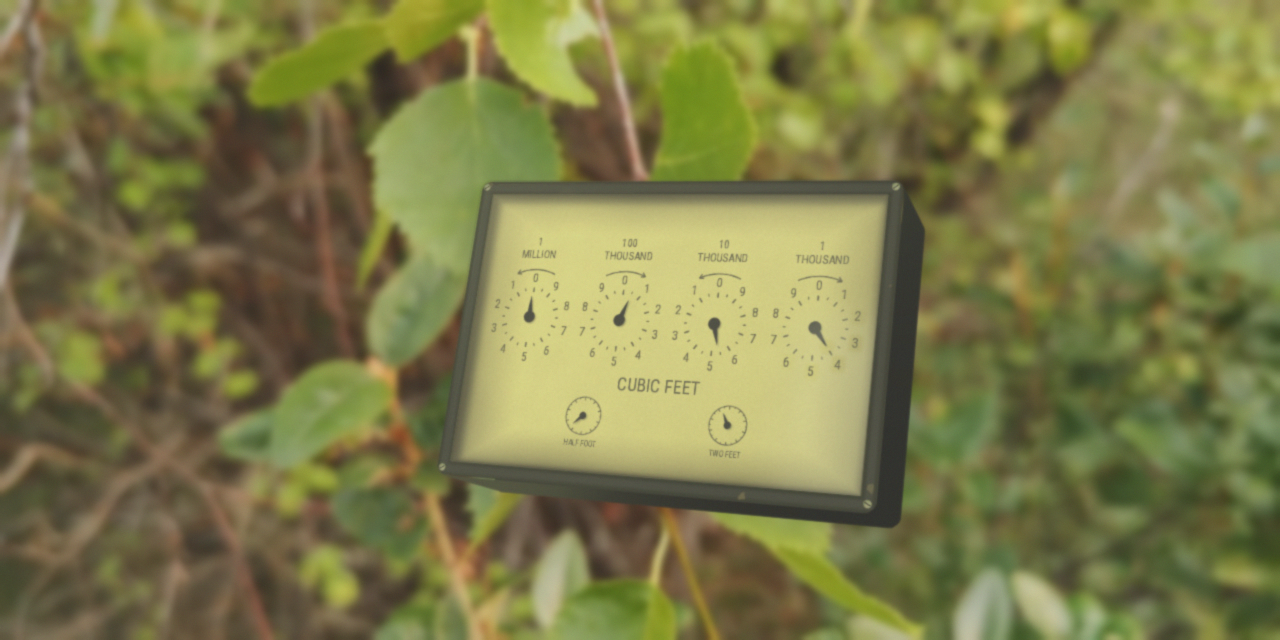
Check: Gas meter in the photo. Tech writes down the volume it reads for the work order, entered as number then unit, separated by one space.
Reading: 5400 ft³
